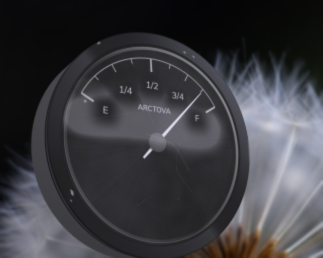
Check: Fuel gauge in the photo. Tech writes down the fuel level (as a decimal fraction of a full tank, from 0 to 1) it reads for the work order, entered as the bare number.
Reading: 0.875
